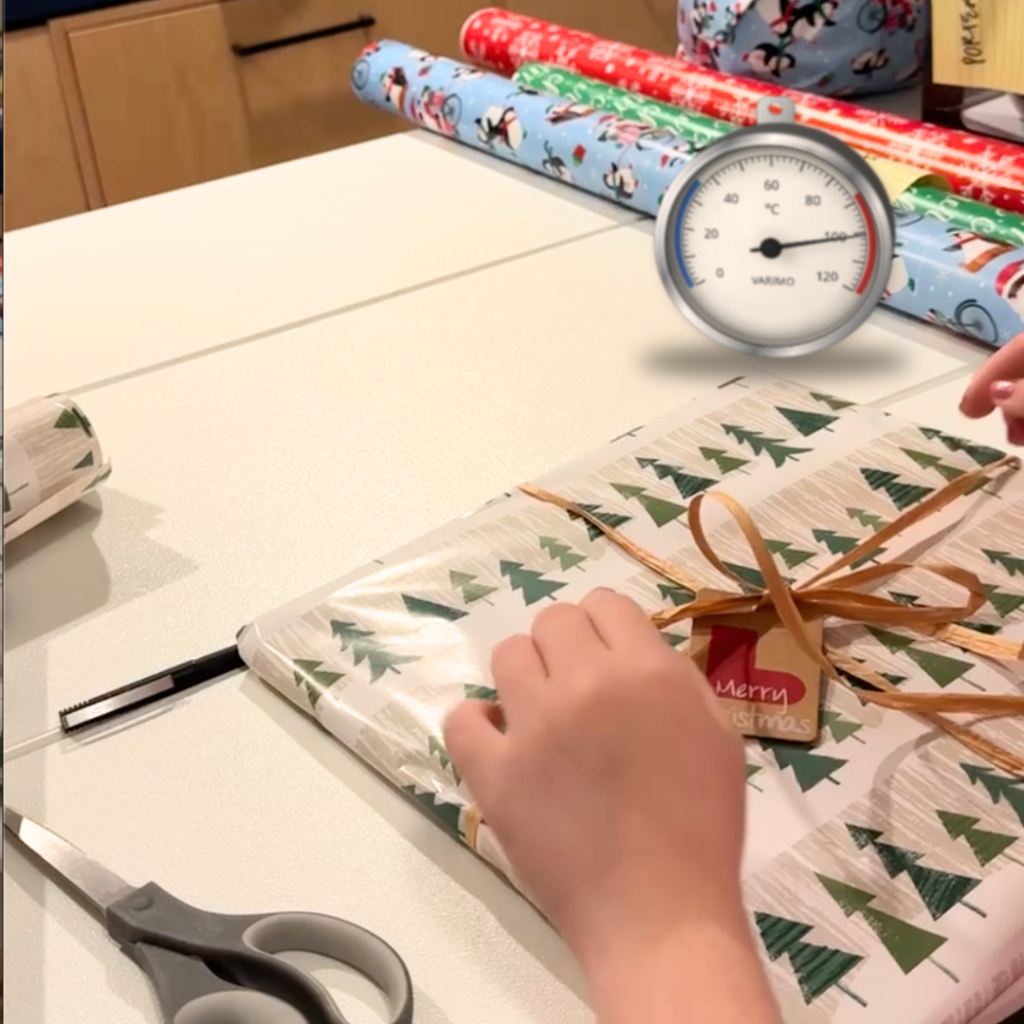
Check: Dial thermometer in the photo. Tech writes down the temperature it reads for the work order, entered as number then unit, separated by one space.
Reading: 100 °C
